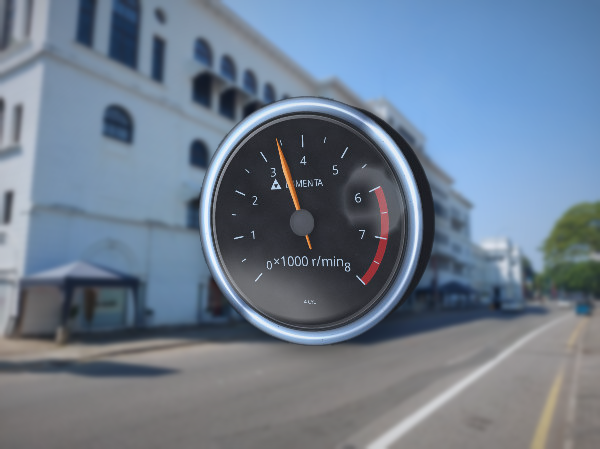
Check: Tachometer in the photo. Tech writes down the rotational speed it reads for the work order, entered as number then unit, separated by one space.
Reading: 3500 rpm
